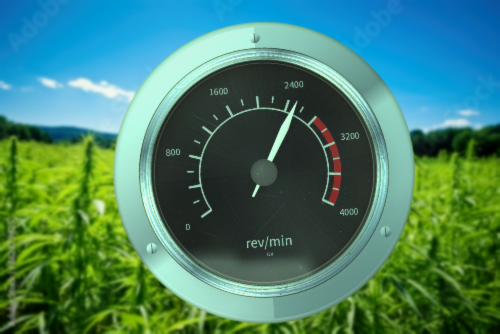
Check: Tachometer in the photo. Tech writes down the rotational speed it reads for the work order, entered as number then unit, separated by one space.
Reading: 2500 rpm
